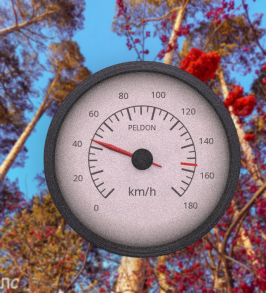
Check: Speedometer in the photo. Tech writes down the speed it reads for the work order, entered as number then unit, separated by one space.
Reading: 45 km/h
